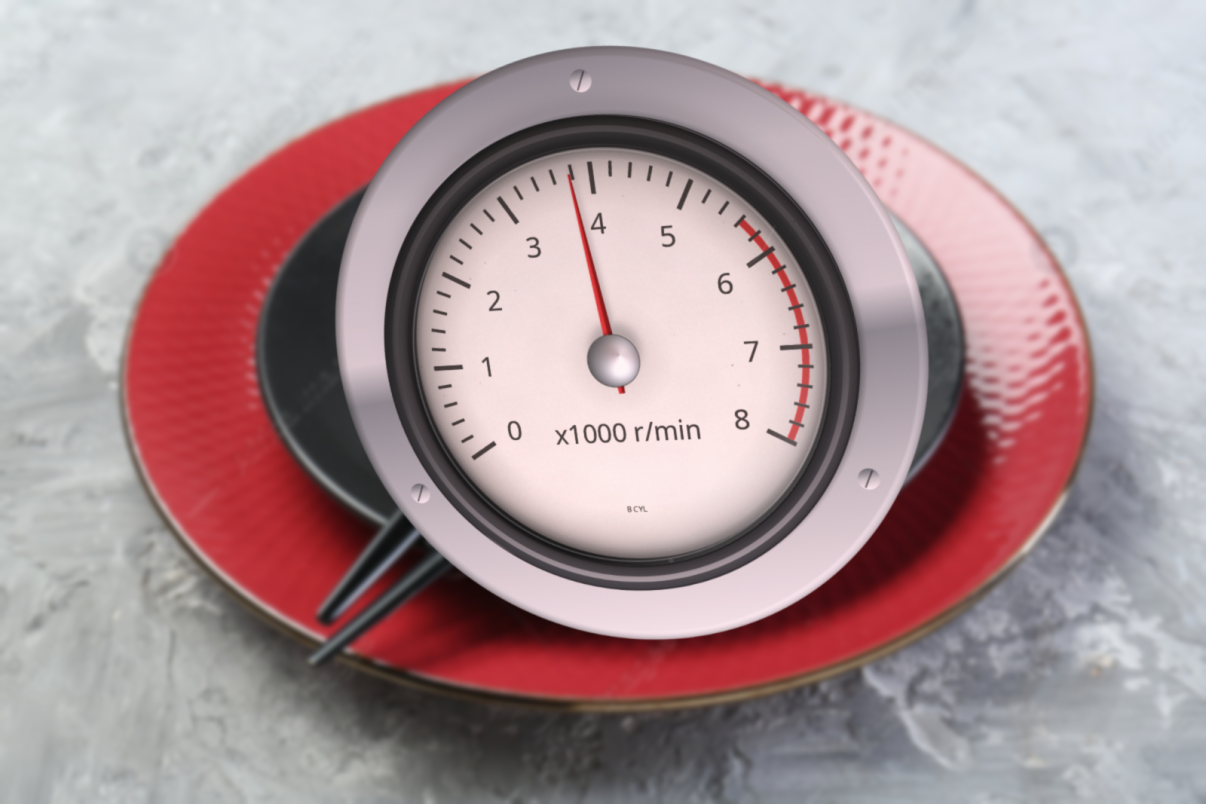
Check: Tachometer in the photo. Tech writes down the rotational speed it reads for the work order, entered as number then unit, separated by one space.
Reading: 3800 rpm
